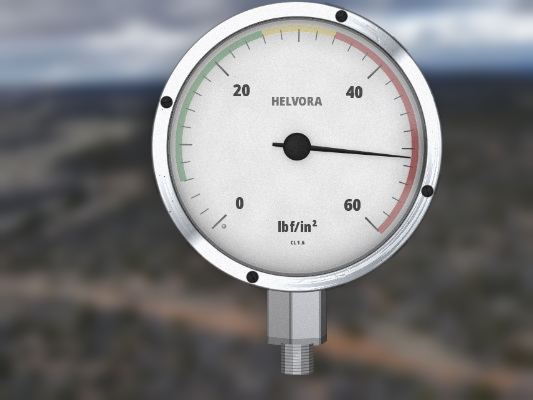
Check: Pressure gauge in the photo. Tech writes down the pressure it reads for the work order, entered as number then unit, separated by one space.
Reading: 51 psi
